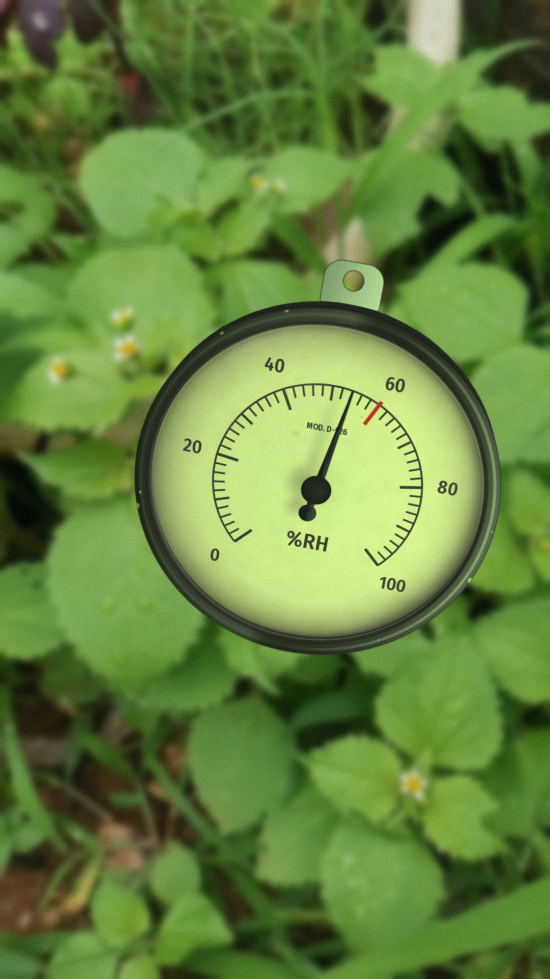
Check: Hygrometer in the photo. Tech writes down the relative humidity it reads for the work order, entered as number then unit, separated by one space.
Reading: 54 %
